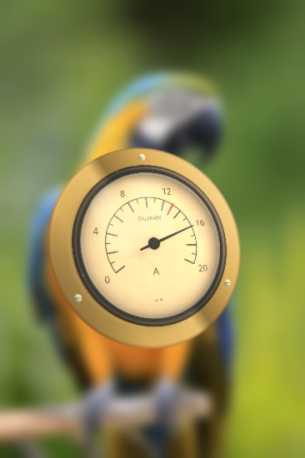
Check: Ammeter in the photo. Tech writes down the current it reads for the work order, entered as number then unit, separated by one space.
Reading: 16 A
